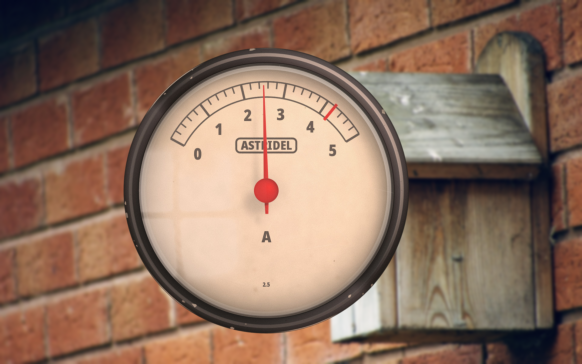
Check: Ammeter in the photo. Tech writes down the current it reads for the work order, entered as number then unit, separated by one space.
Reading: 2.5 A
